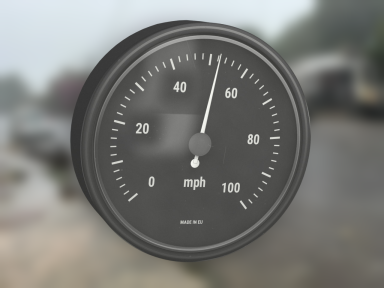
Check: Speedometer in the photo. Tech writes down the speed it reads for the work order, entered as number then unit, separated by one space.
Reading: 52 mph
